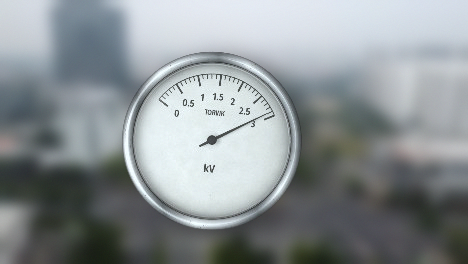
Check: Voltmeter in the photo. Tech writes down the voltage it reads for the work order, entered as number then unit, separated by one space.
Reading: 2.9 kV
